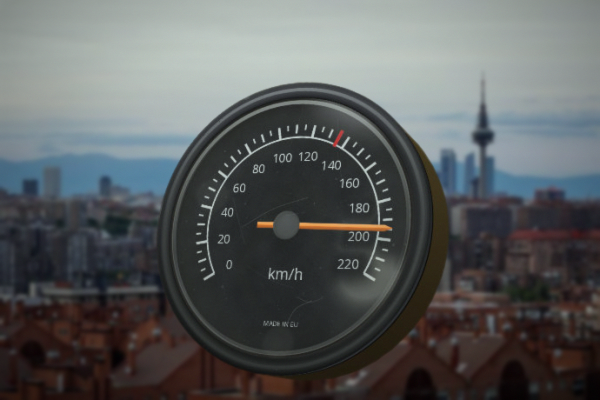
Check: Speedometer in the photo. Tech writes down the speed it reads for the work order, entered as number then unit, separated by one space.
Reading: 195 km/h
